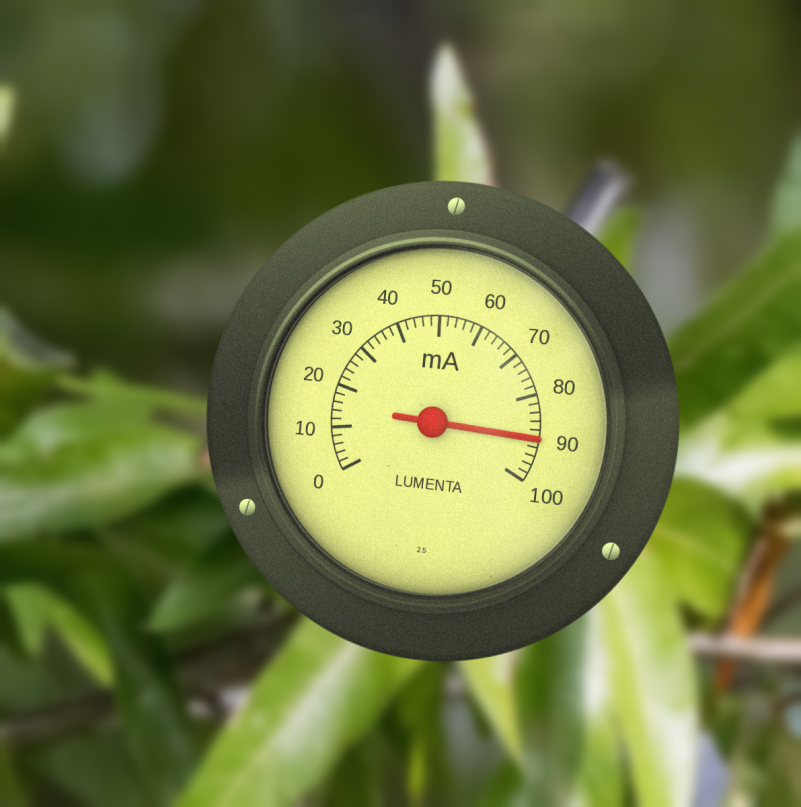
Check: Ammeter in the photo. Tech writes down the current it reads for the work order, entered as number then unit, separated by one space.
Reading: 90 mA
